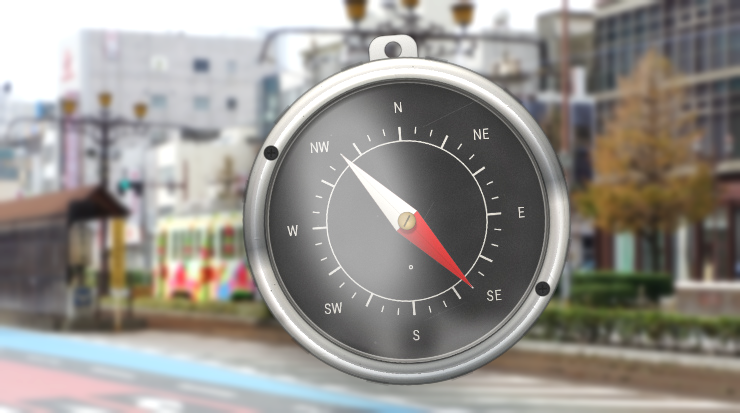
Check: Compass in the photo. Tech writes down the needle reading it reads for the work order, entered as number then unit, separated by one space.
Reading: 140 °
